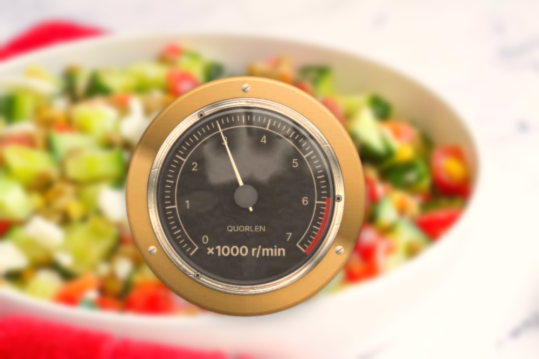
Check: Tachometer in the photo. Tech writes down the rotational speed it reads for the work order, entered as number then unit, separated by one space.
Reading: 3000 rpm
